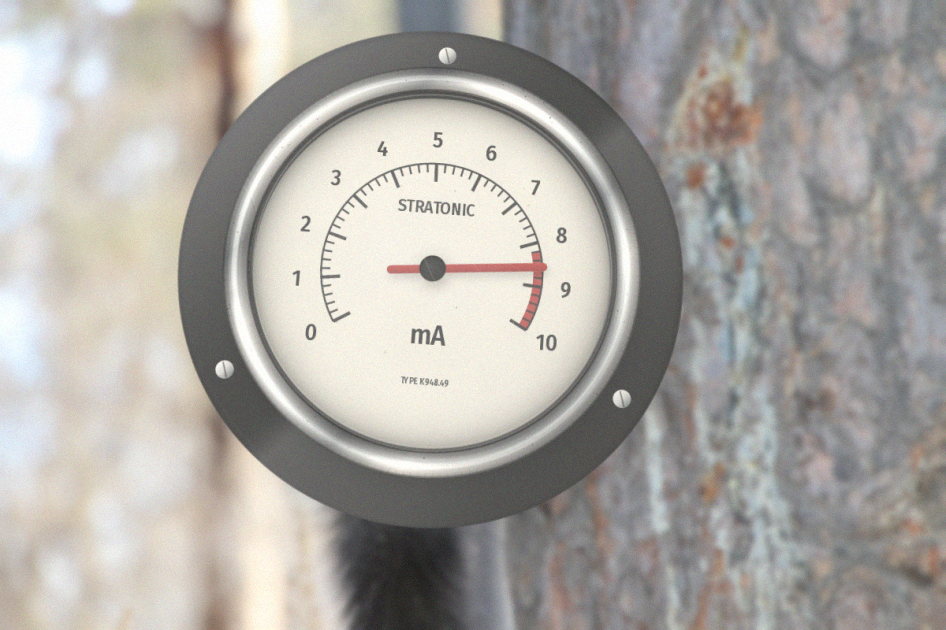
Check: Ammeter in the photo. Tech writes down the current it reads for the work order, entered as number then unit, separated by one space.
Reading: 8.6 mA
